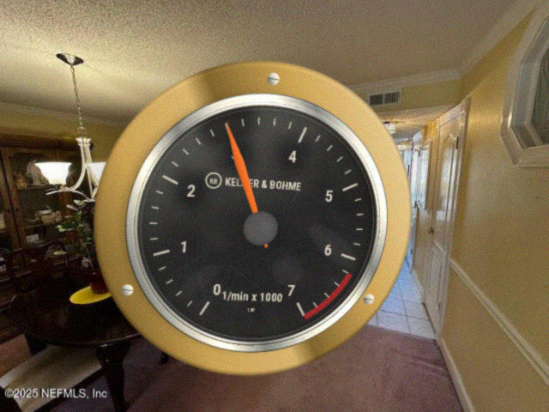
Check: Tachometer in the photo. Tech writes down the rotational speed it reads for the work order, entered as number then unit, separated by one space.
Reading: 3000 rpm
